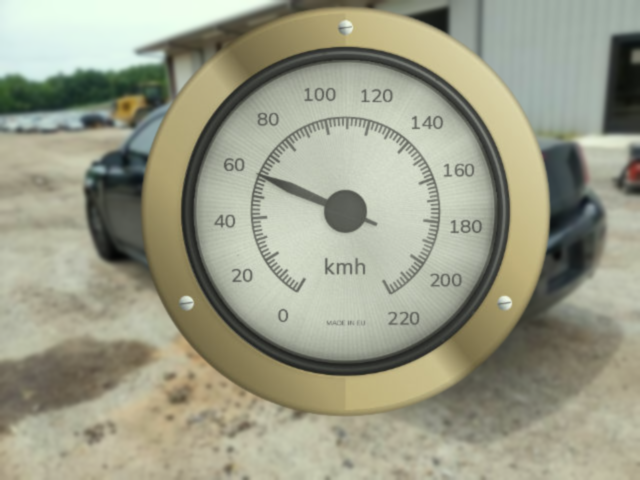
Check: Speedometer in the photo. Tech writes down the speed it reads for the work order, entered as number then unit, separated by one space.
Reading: 60 km/h
